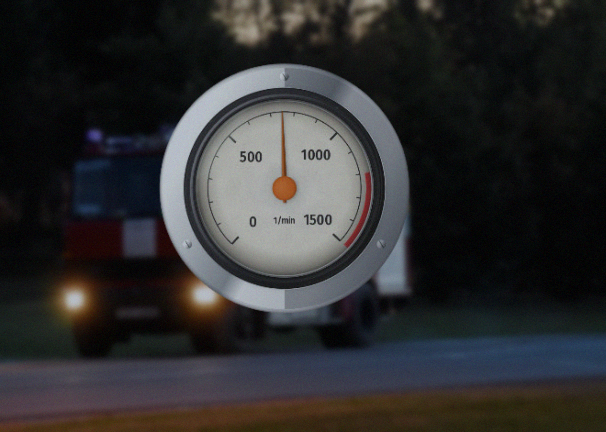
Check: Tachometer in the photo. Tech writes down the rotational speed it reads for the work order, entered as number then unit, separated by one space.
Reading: 750 rpm
